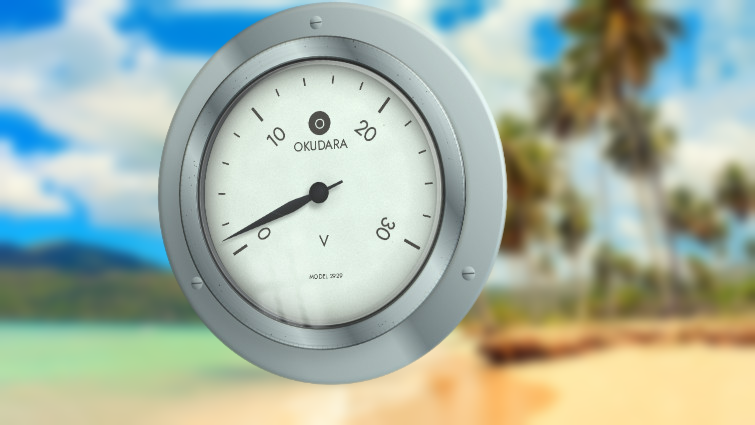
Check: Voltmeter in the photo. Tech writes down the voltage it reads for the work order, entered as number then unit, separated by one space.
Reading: 1 V
